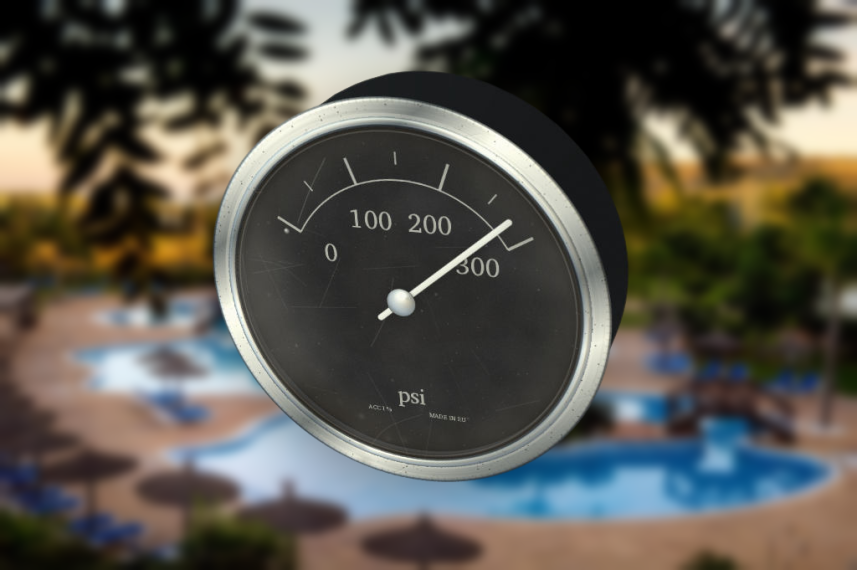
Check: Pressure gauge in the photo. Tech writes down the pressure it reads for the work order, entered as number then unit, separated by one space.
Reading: 275 psi
